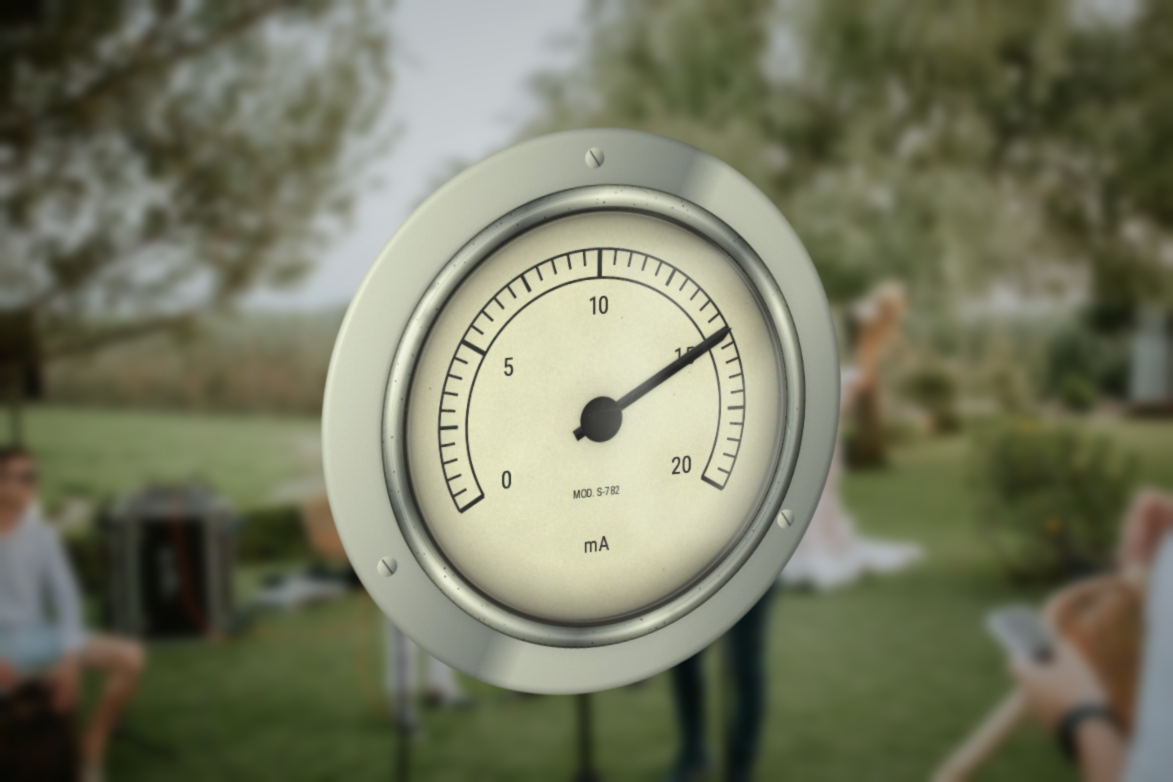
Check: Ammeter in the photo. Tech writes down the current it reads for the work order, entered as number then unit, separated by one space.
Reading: 15 mA
